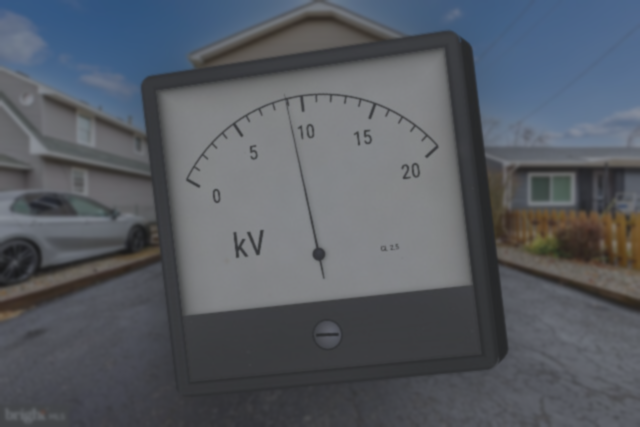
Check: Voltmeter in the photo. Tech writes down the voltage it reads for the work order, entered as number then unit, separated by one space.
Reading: 9 kV
